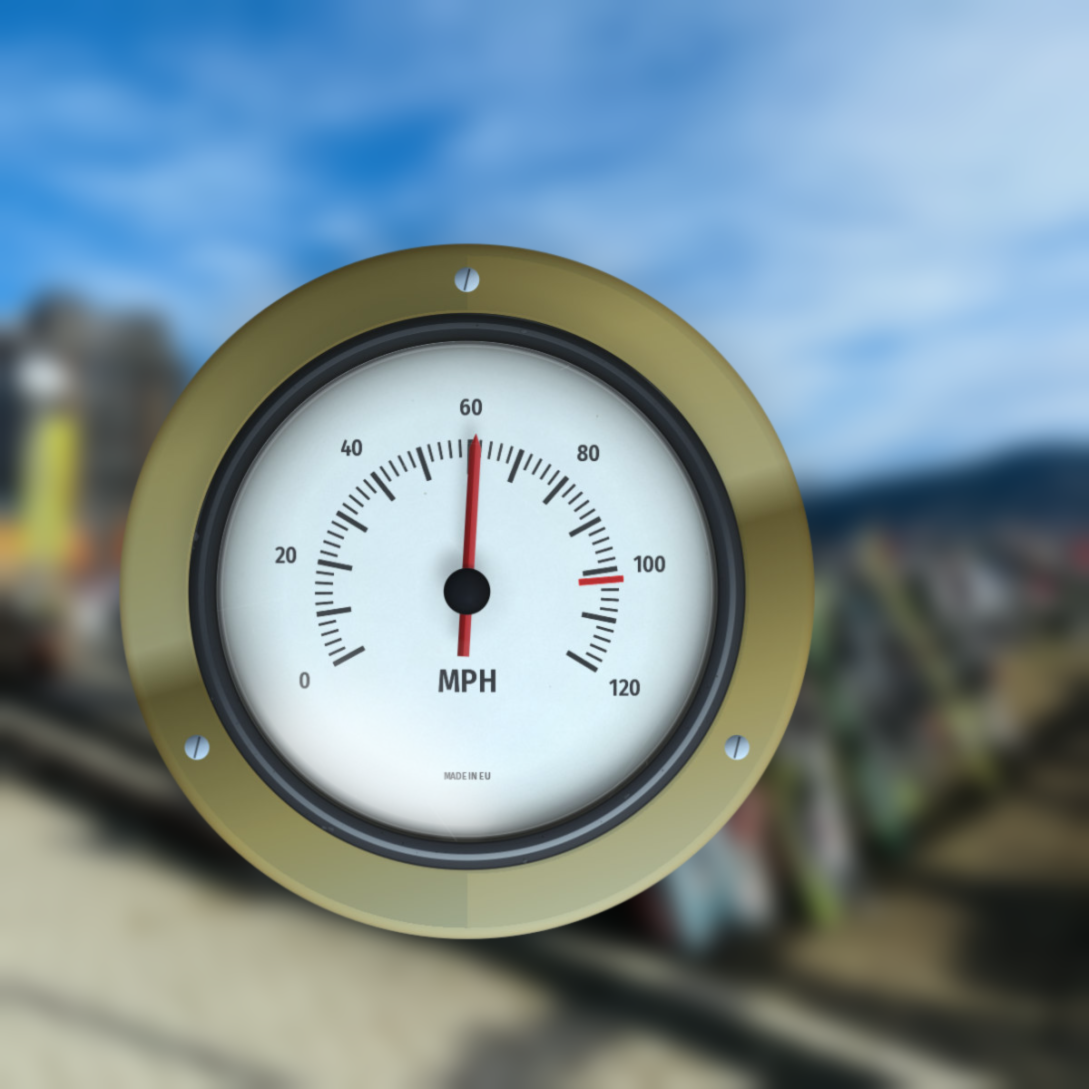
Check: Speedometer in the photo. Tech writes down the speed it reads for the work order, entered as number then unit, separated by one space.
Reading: 61 mph
